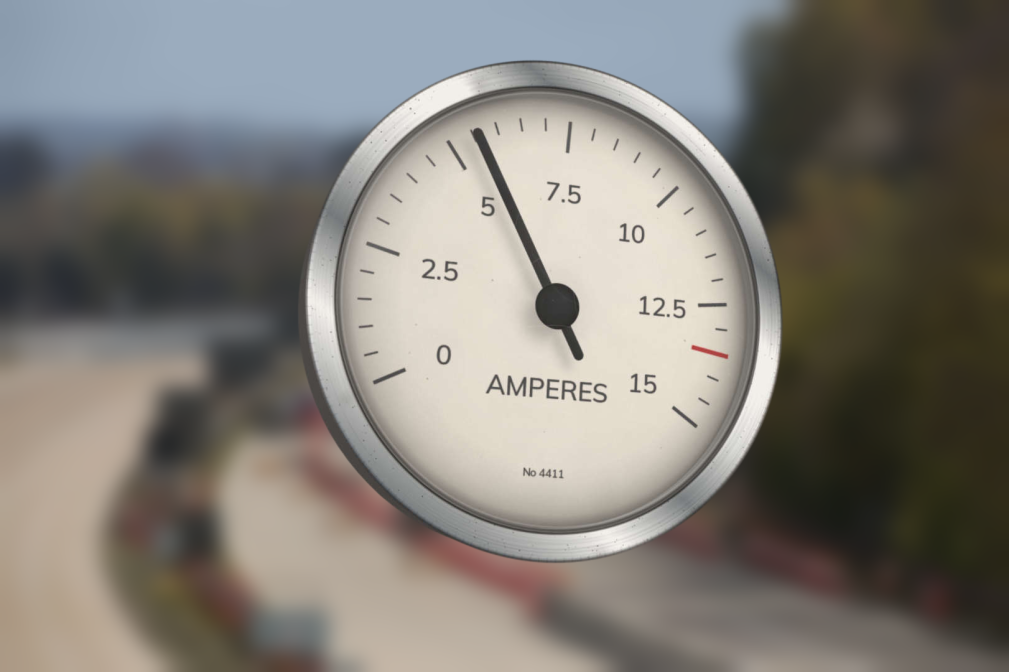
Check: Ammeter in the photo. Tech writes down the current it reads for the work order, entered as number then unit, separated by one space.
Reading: 5.5 A
